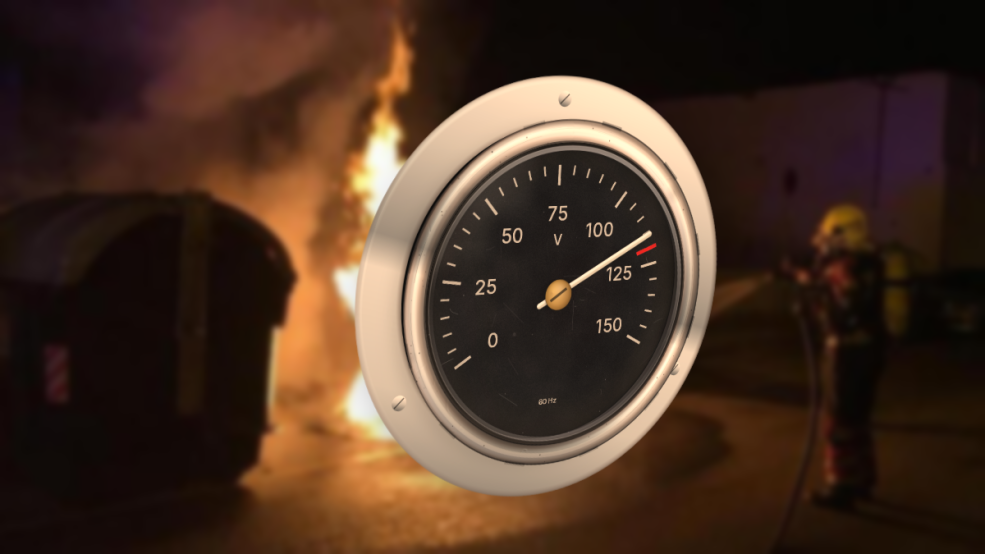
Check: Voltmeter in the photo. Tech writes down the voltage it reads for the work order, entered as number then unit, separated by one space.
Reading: 115 V
